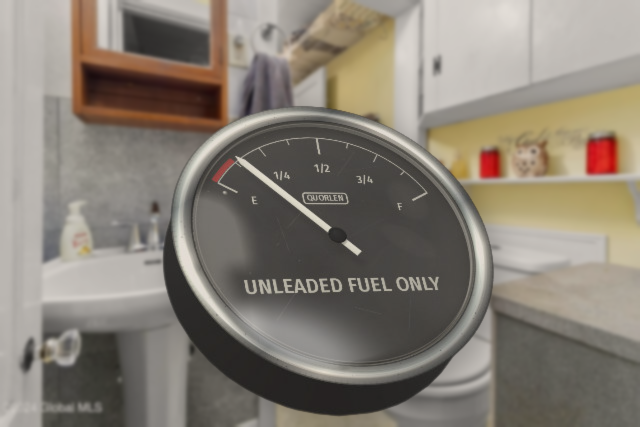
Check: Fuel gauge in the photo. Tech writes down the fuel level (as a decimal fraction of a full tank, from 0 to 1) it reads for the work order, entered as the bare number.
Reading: 0.125
